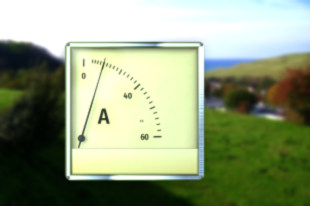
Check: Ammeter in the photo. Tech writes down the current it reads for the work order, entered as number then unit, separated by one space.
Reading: 20 A
